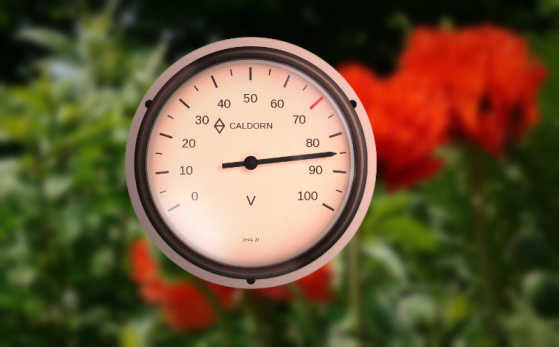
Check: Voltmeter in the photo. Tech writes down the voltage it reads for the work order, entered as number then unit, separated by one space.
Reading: 85 V
